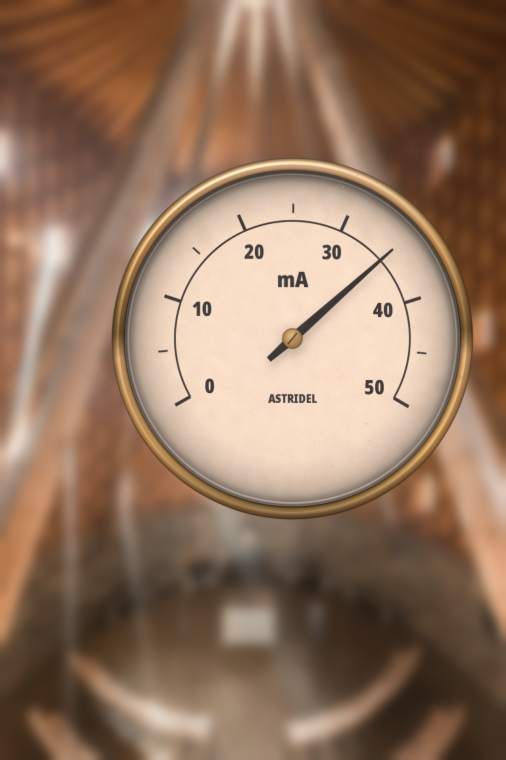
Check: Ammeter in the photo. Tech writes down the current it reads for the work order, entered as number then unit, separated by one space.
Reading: 35 mA
